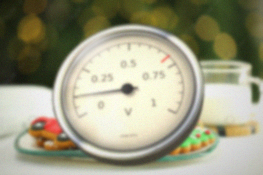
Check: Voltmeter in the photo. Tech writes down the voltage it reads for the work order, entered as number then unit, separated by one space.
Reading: 0.1 V
